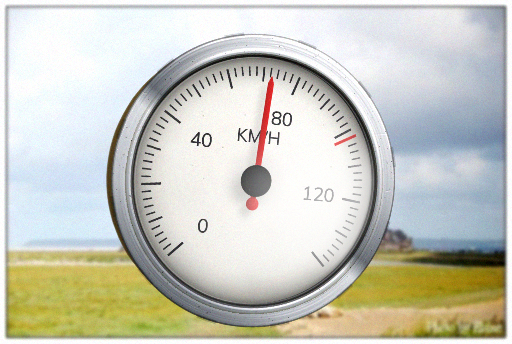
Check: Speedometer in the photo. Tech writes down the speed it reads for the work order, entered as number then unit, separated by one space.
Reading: 72 km/h
